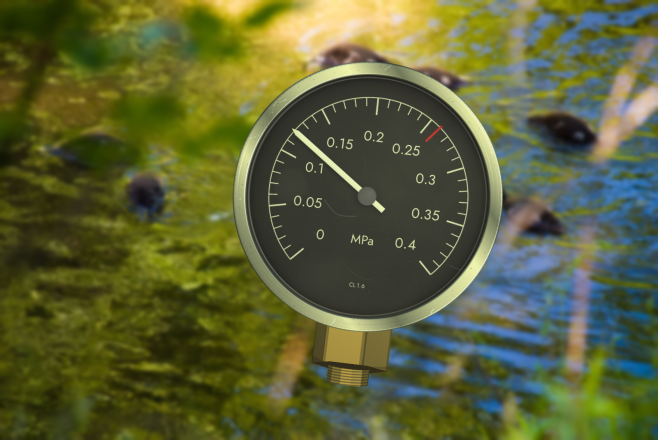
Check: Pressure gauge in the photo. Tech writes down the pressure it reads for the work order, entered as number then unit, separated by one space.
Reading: 0.12 MPa
